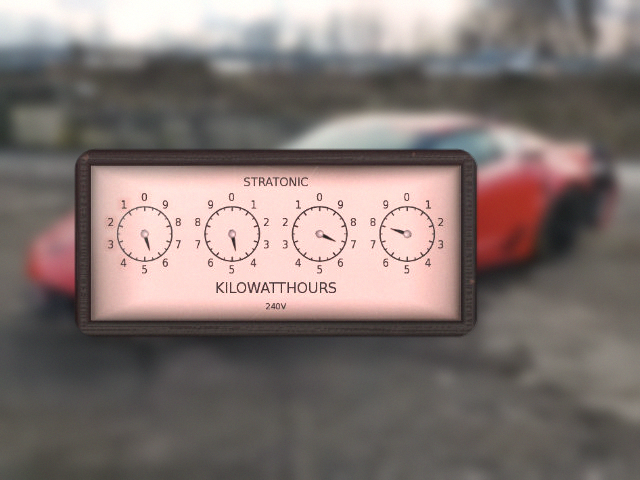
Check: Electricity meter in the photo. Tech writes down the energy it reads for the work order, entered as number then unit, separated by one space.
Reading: 5468 kWh
